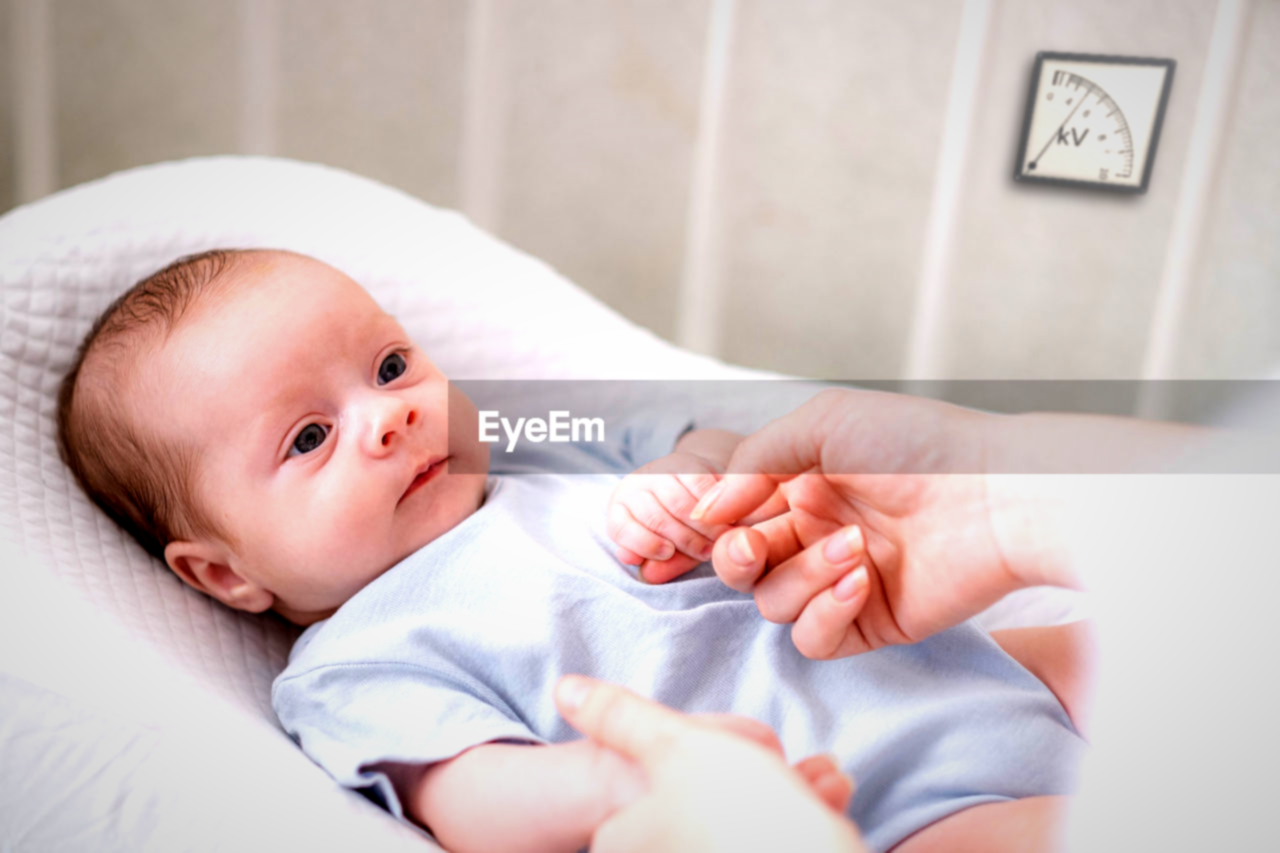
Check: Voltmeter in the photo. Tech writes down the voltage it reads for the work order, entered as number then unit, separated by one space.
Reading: 5 kV
